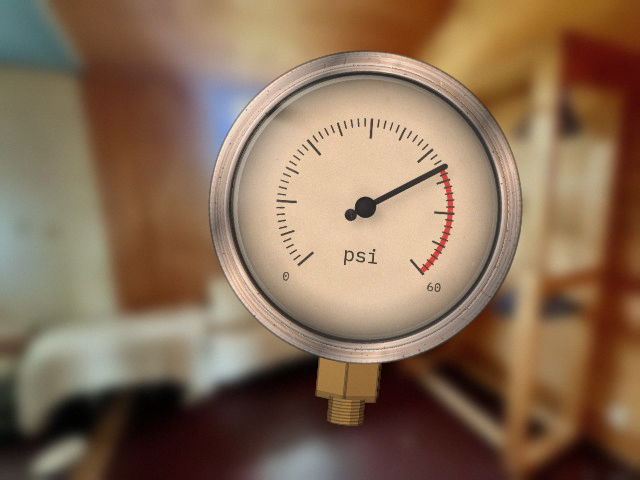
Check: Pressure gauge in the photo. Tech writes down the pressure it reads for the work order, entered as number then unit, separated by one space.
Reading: 43 psi
